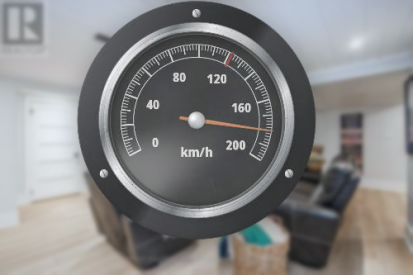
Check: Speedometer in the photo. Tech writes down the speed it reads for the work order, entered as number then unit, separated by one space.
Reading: 180 km/h
